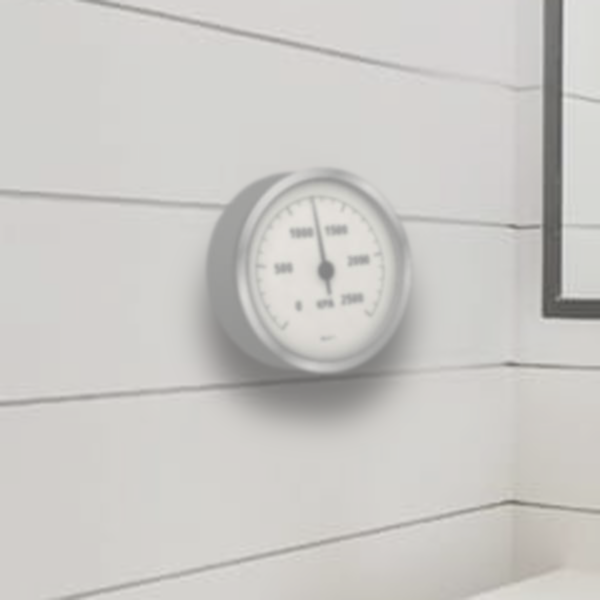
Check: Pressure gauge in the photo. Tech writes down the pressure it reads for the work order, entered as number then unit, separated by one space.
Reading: 1200 kPa
